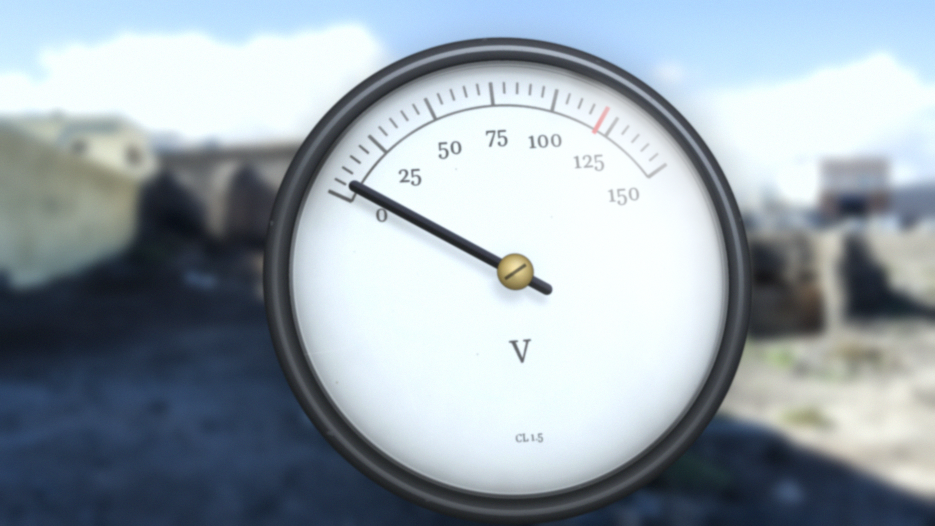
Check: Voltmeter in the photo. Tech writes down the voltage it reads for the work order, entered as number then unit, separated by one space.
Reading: 5 V
